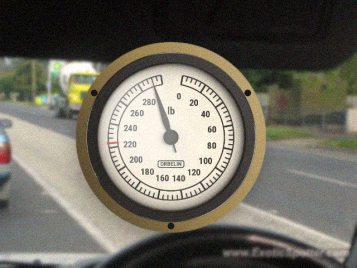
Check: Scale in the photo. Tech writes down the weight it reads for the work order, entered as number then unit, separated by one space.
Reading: 292 lb
